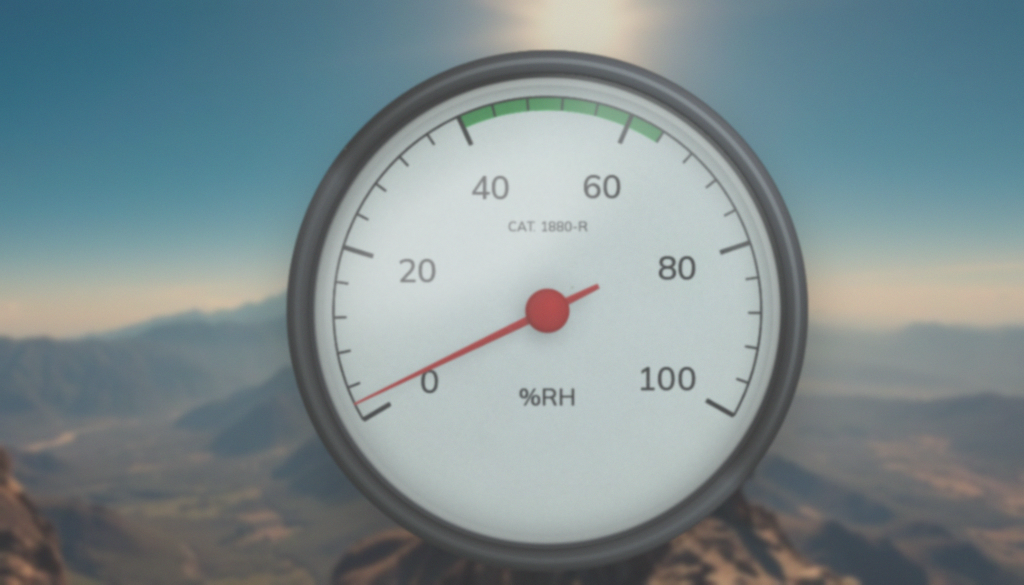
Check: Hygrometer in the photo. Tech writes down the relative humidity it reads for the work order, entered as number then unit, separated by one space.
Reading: 2 %
